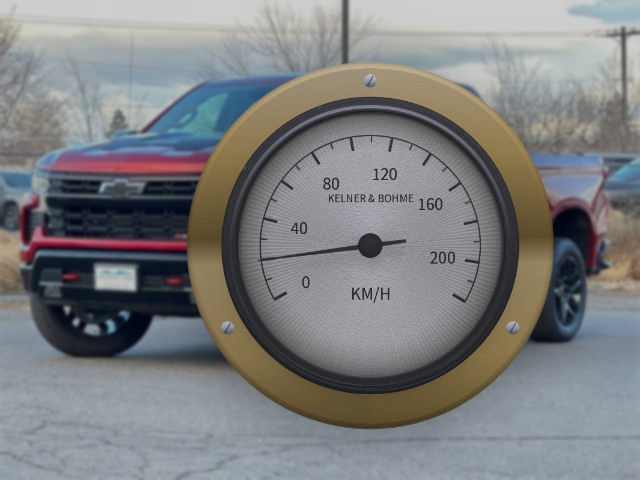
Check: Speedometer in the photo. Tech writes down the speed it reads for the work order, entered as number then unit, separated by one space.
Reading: 20 km/h
